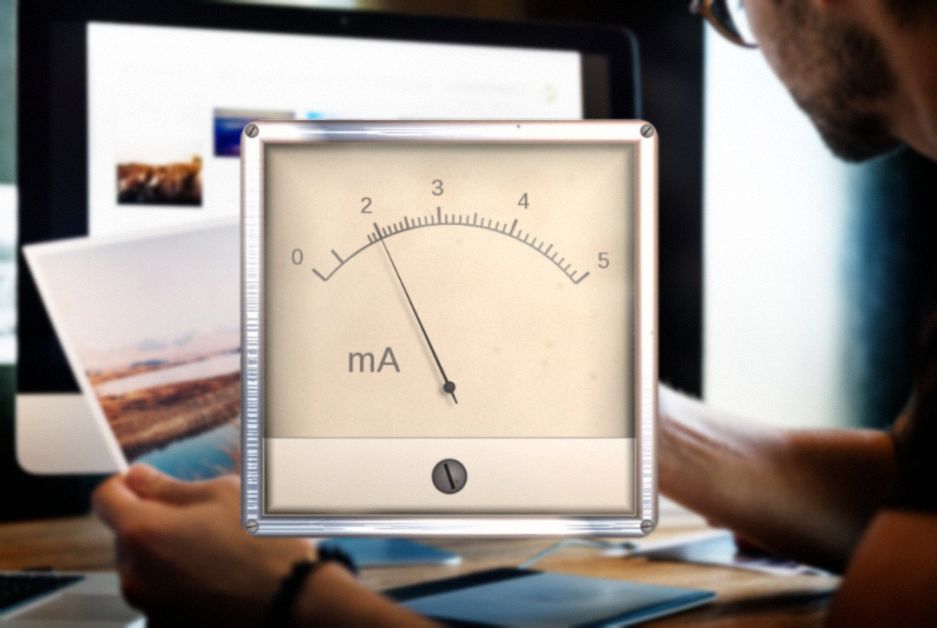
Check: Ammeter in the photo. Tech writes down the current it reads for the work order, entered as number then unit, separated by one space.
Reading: 2 mA
